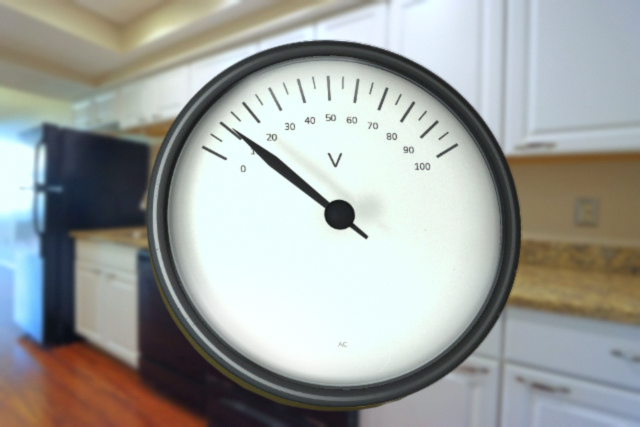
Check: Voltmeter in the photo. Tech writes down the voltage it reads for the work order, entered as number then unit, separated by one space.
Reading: 10 V
